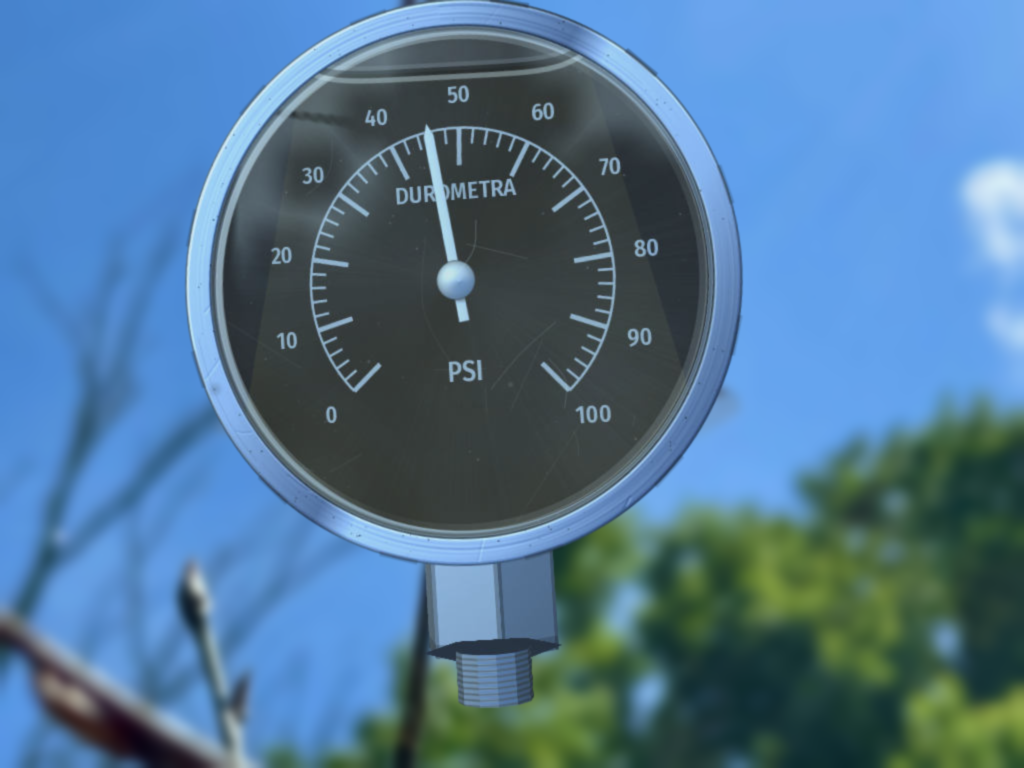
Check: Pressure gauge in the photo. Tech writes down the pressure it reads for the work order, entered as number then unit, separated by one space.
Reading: 46 psi
